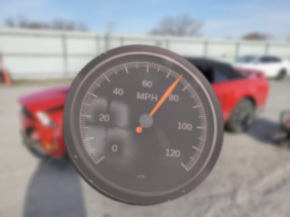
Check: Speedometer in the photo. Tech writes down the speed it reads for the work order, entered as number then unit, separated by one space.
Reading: 75 mph
